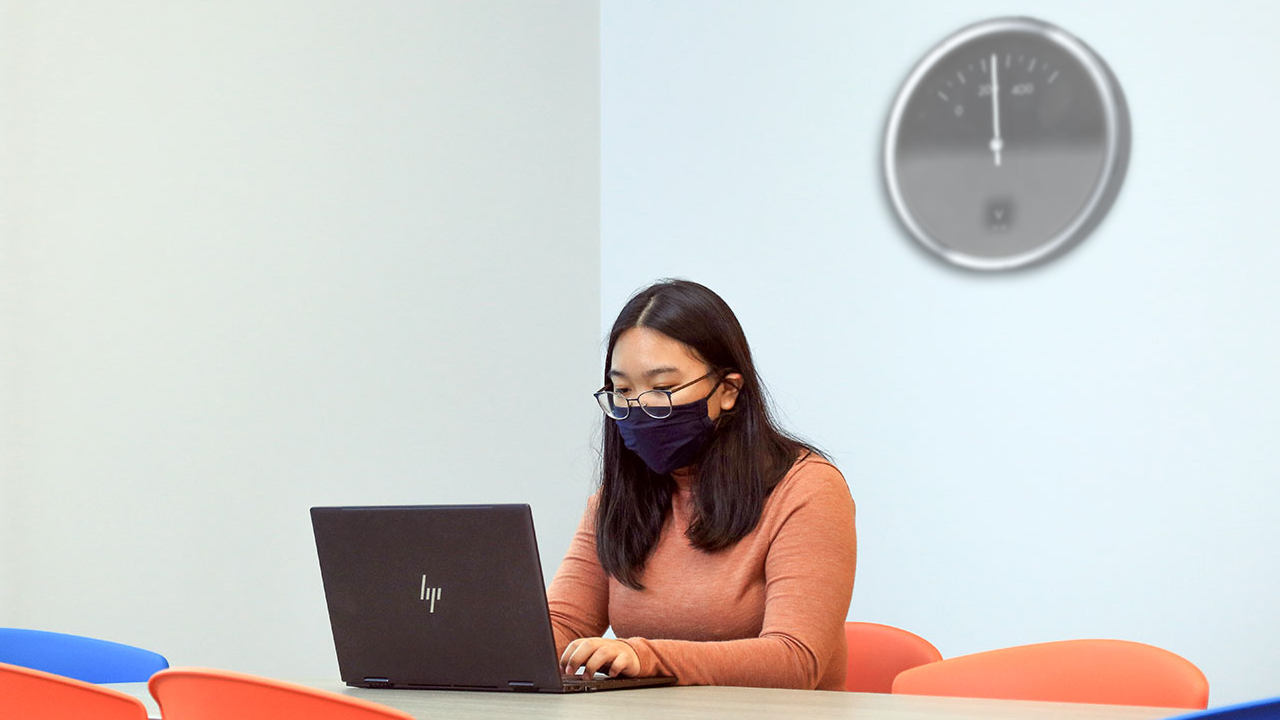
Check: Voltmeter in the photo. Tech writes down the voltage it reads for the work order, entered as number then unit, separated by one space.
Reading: 250 V
